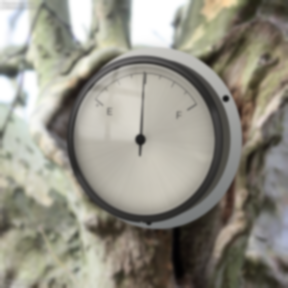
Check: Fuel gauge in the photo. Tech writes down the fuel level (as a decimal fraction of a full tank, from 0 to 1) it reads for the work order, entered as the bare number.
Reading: 0.5
